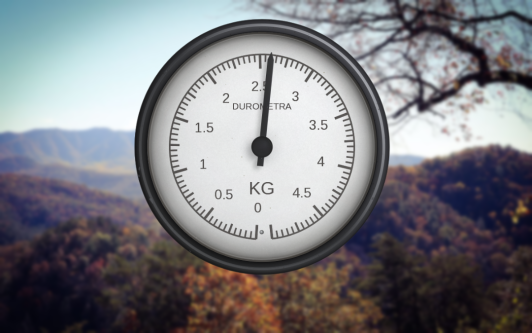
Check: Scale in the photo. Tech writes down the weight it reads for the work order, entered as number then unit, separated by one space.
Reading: 2.6 kg
